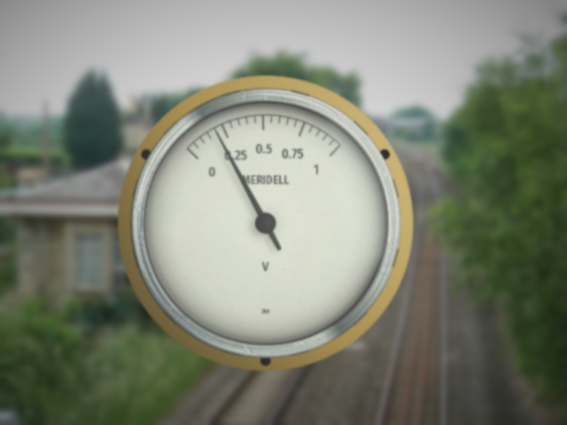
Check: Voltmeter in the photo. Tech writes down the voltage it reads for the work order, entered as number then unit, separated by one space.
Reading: 0.2 V
